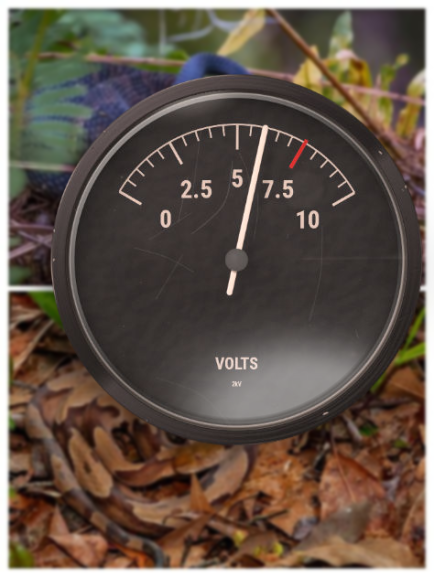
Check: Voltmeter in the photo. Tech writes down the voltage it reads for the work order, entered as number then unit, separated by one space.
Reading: 6 V
